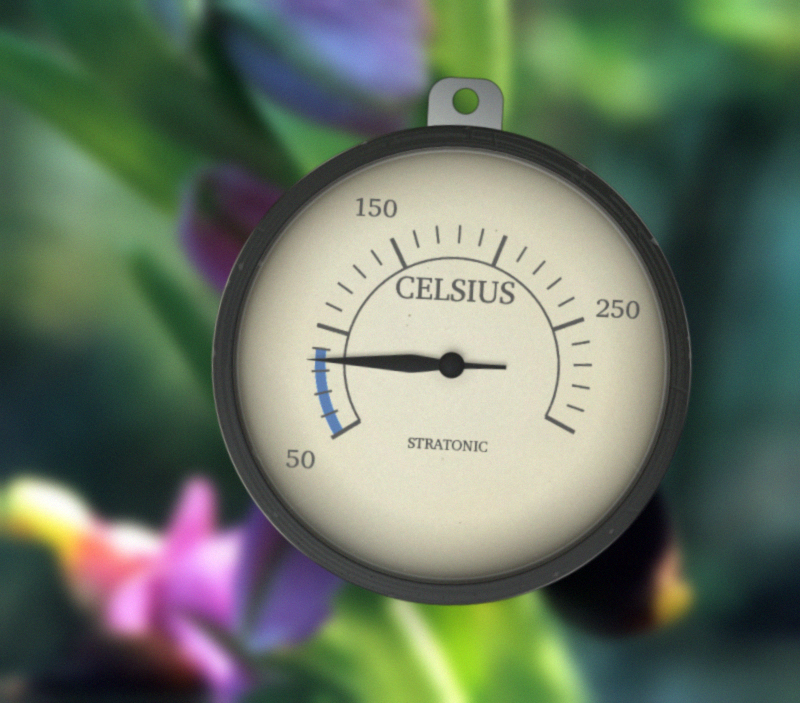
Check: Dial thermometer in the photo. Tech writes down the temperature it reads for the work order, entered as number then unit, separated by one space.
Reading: 85 °C
